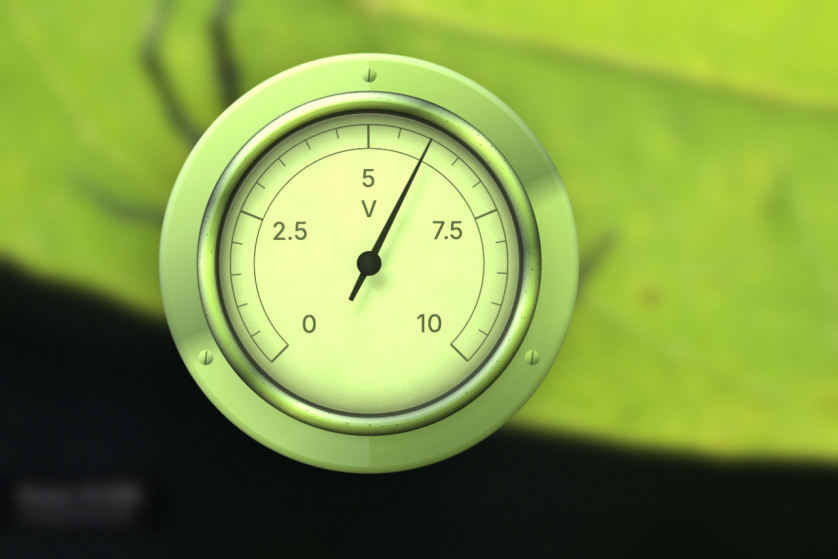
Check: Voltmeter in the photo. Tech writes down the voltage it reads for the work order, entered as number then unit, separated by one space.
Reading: 6 V
